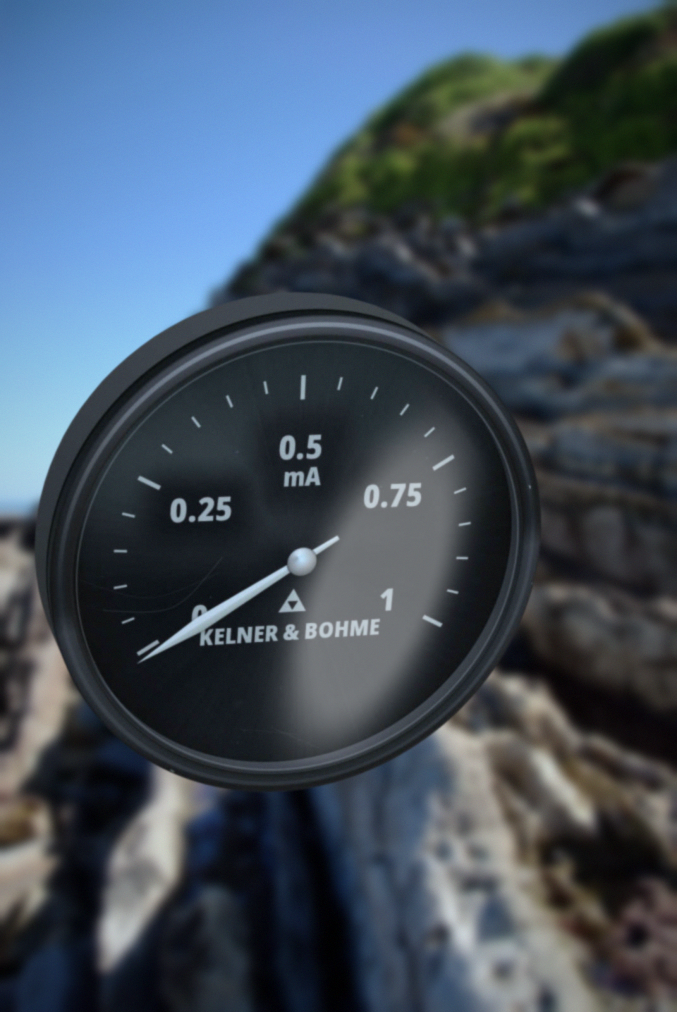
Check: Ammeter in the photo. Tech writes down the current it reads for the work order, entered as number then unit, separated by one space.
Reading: 0 mA
